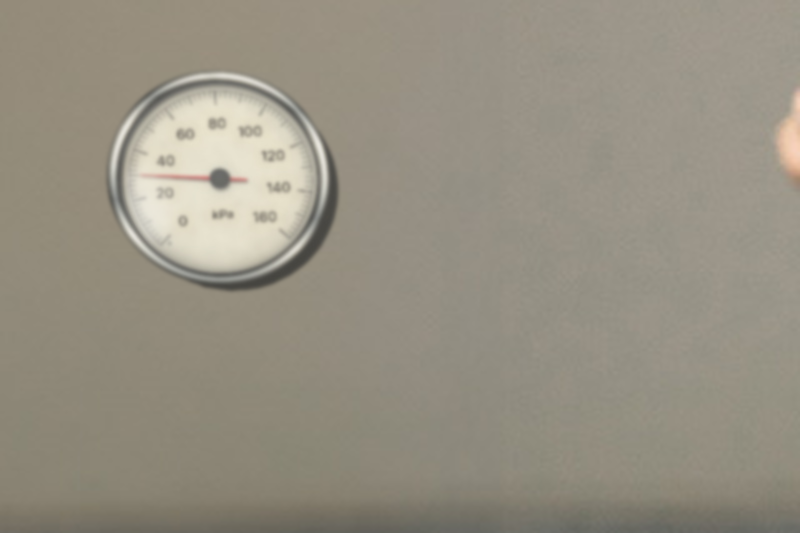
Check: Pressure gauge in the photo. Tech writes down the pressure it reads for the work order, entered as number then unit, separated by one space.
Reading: 30 kPa
